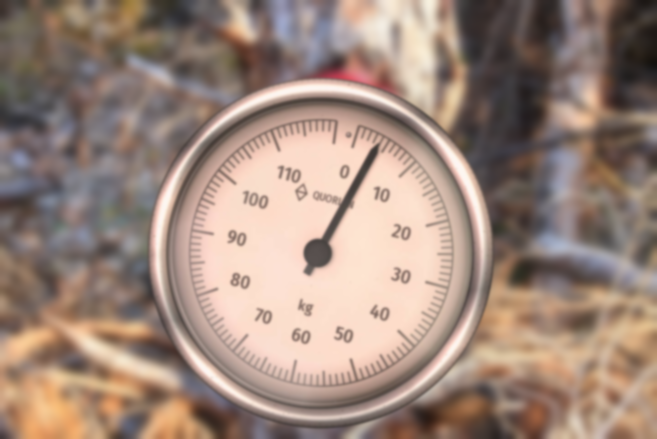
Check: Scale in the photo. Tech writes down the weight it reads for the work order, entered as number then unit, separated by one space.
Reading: 4 kg
